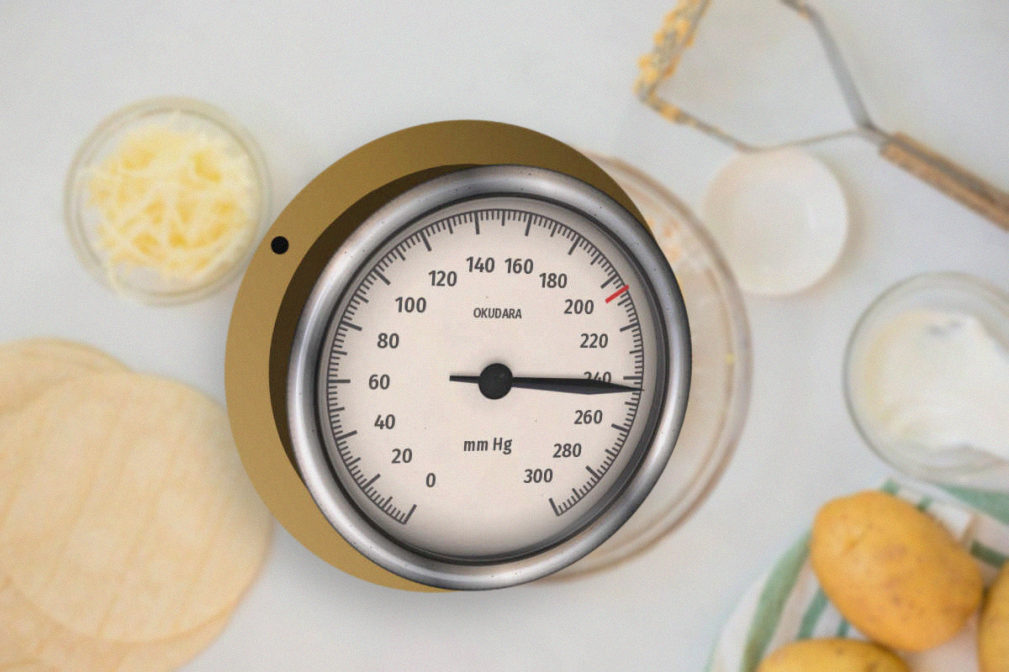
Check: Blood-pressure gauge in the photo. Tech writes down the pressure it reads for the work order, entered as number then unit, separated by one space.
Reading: 244 mmHg
